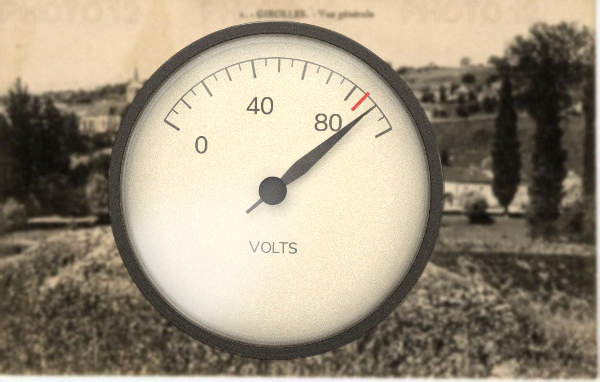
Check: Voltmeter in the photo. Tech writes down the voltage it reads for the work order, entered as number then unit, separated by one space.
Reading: 90 V
